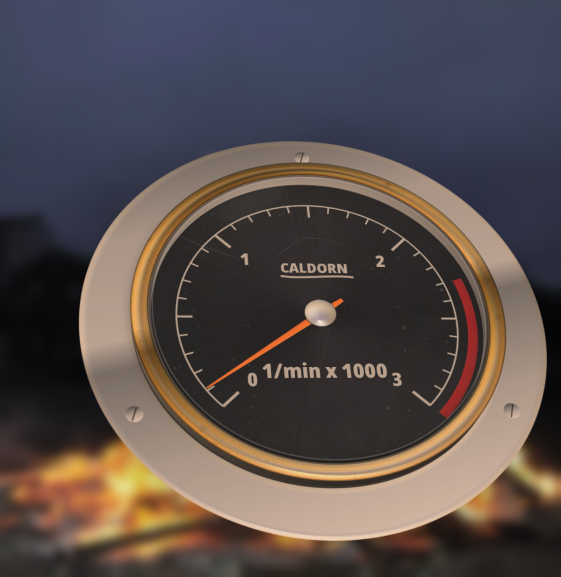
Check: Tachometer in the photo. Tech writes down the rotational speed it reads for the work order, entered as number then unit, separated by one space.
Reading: 100 rpm
